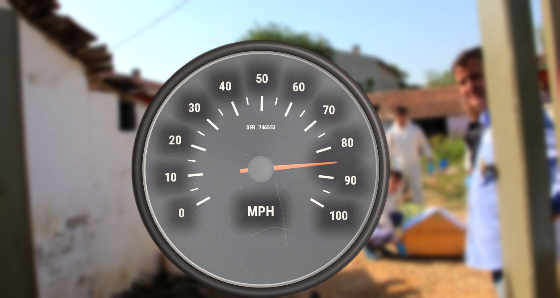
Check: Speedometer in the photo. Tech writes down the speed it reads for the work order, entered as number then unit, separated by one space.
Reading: 85 mph
